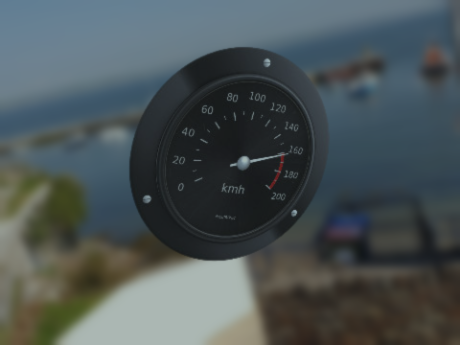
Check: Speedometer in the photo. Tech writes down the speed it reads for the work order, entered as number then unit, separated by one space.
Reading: 160 km/h
